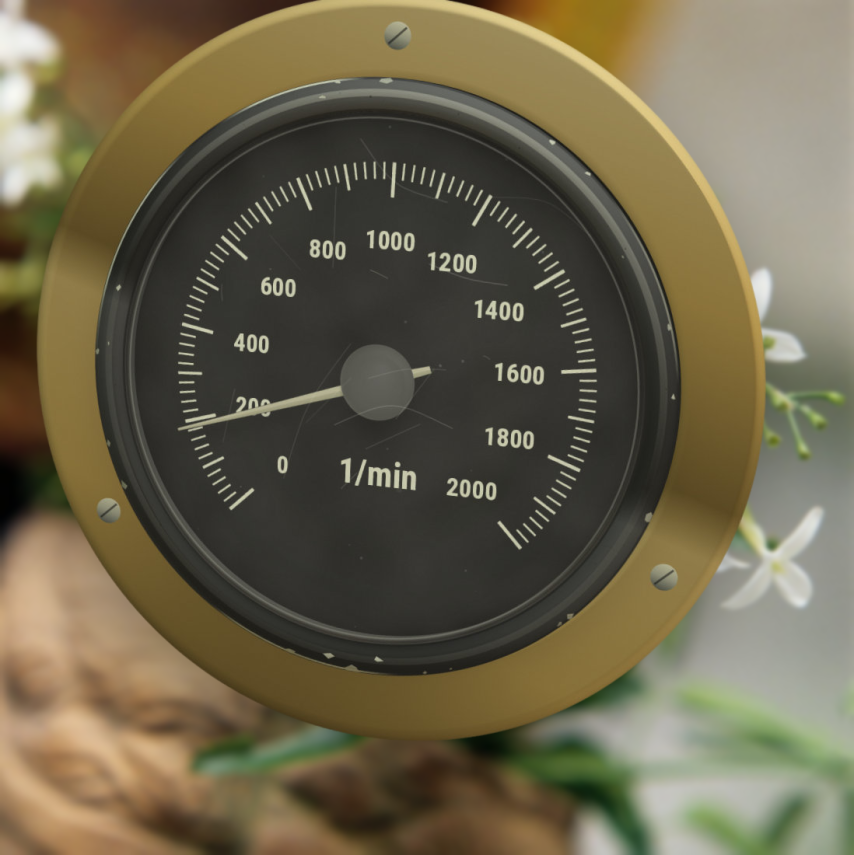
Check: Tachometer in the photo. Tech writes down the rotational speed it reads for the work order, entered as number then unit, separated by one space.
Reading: 190 rpm
